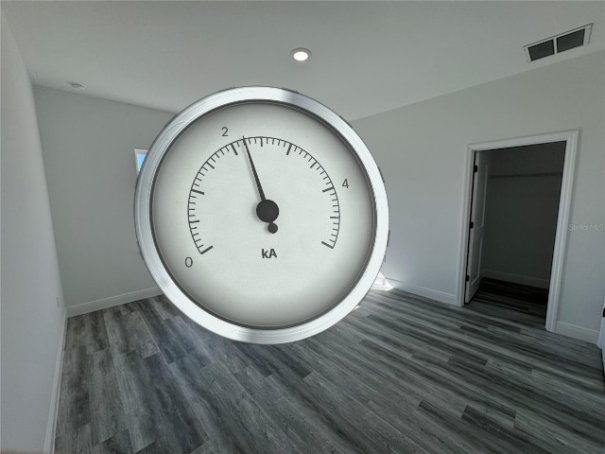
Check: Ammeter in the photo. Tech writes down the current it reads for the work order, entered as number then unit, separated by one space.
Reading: 2.2 kA
